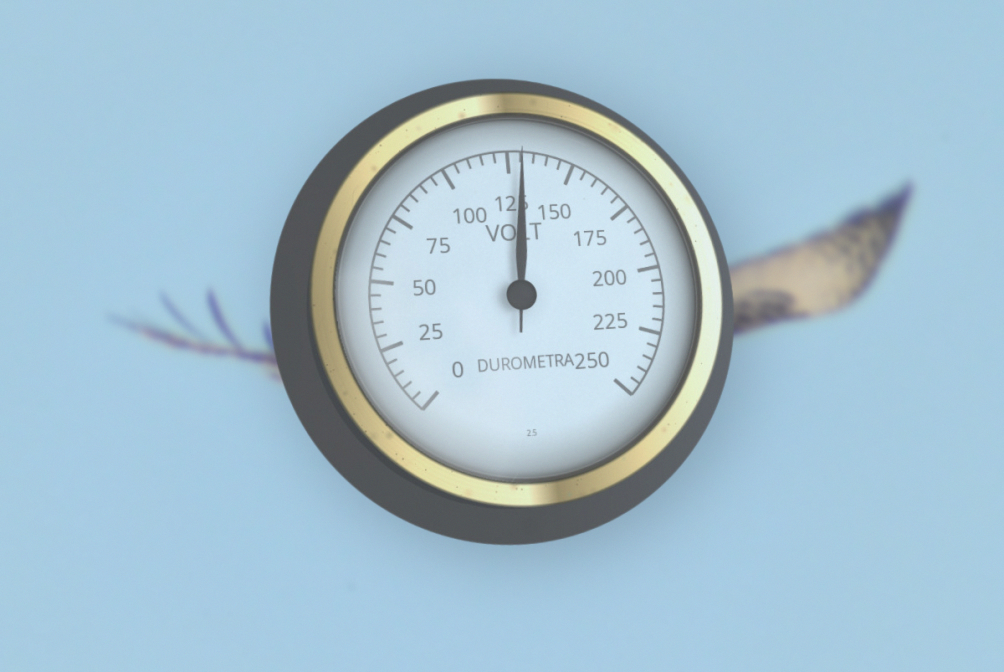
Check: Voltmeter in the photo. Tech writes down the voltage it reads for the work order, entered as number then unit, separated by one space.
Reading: 130 V
